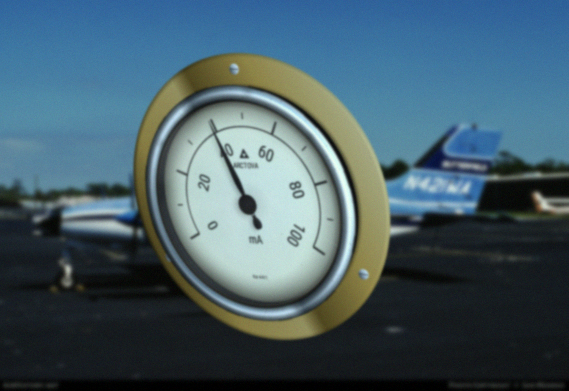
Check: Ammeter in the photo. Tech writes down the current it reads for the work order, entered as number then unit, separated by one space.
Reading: 40 mA
